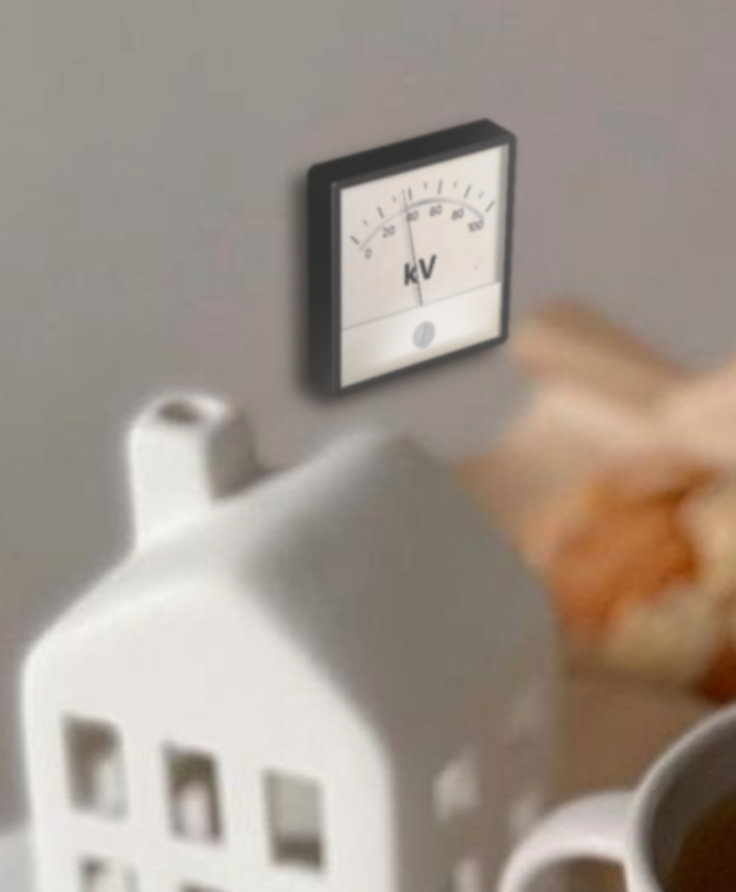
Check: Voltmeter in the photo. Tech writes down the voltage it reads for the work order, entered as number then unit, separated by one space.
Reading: 35 kV
